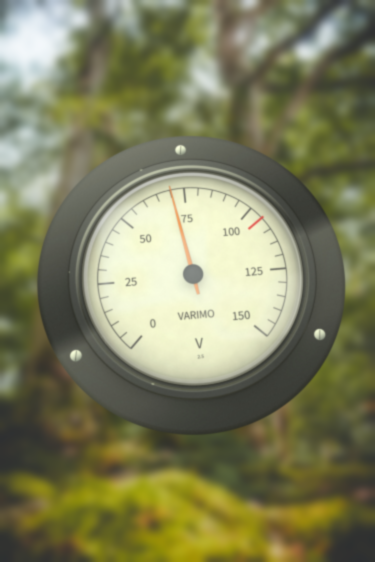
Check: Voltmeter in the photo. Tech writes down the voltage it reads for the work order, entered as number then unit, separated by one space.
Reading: 70 V
